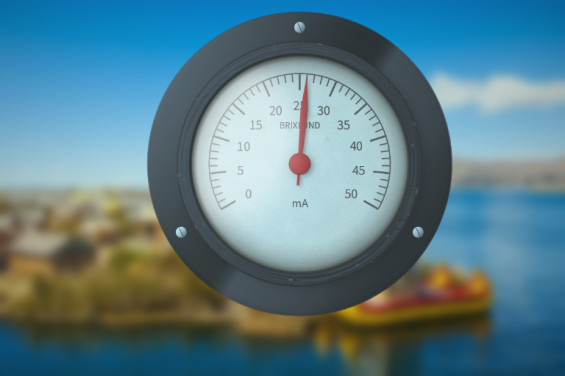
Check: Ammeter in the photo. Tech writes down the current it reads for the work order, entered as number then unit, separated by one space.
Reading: 26 mA
